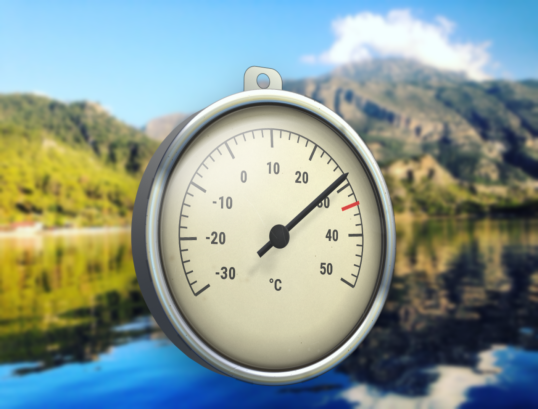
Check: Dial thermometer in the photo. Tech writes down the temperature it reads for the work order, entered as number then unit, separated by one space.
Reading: 28 °C
